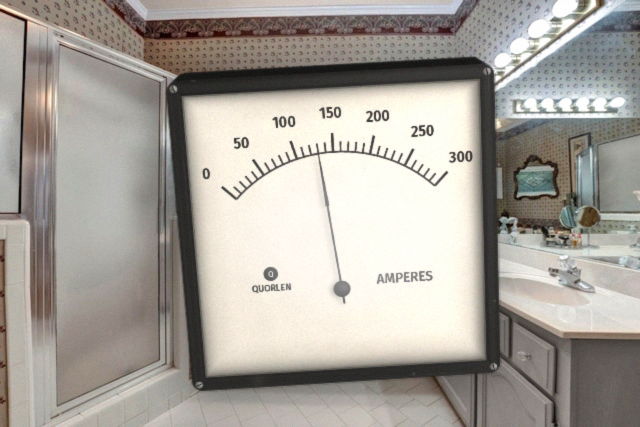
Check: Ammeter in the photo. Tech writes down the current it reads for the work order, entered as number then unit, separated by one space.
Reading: 130 A
